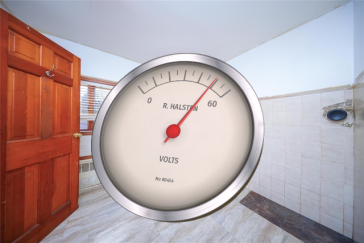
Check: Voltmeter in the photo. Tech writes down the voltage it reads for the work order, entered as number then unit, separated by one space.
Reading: 50 V
